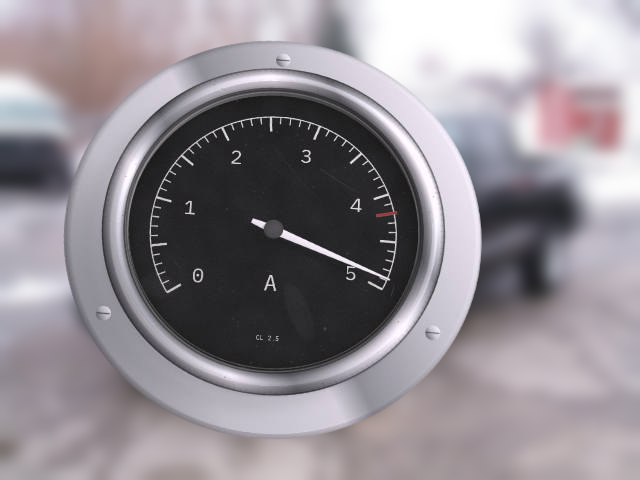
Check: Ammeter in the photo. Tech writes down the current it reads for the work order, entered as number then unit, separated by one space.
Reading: 4.9 A
